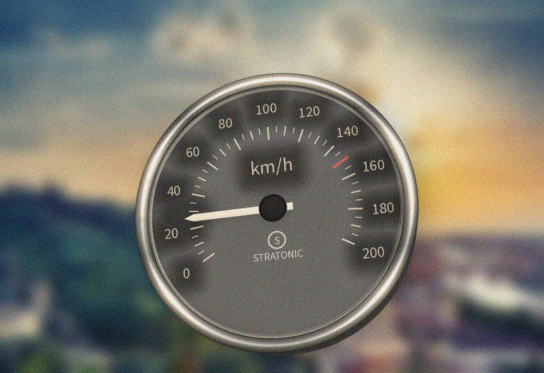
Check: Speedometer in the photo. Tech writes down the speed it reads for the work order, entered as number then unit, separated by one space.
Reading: 25 km/h
